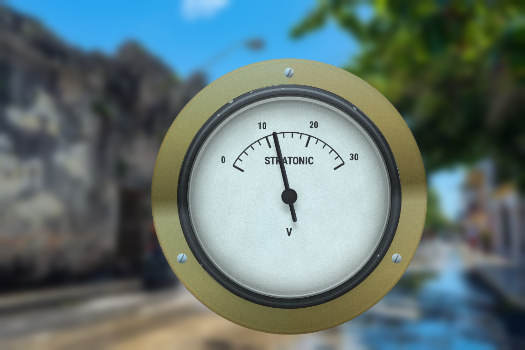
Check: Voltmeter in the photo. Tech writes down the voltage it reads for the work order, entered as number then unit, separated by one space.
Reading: 12 V
